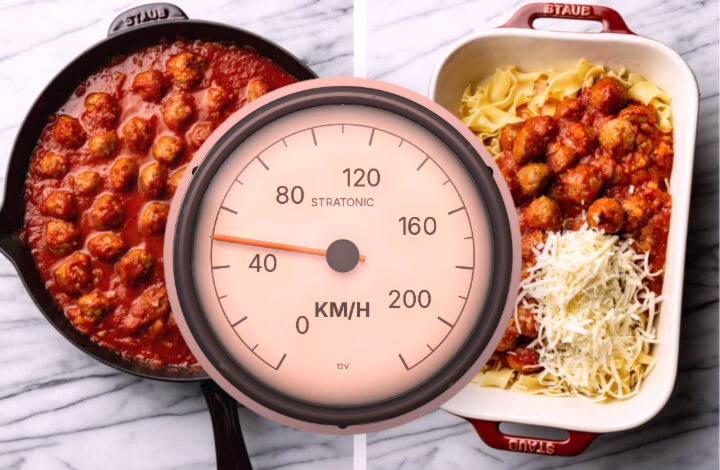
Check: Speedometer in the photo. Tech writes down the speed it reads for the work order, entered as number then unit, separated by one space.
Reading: 50 km/h
